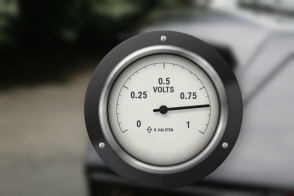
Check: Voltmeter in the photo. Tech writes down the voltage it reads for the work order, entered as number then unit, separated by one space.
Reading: 0.85 V
